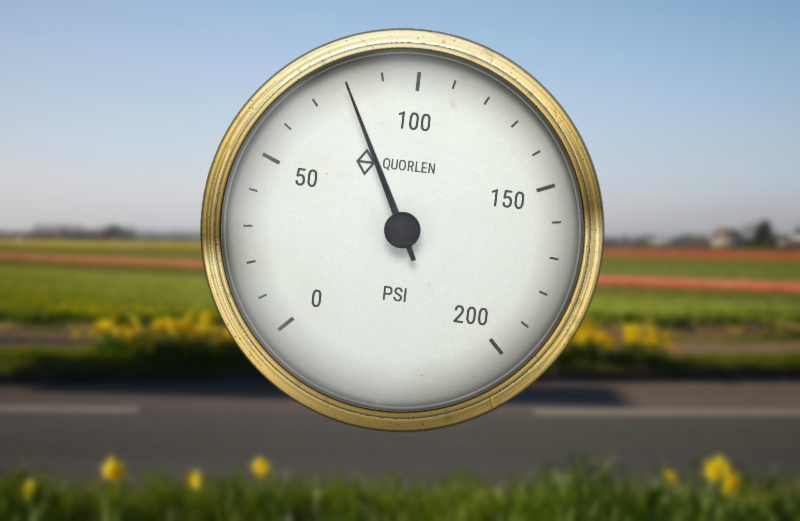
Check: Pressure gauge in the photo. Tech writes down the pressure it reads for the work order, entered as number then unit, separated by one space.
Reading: 80 psi
